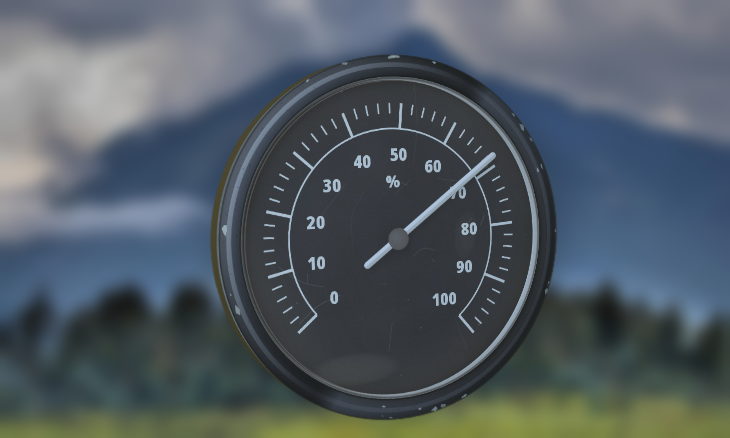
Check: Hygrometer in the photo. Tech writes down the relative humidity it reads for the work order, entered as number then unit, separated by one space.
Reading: 68 %
